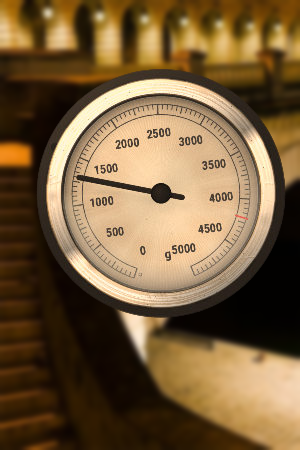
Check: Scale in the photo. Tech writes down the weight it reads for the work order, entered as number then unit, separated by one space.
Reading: 1300 g
